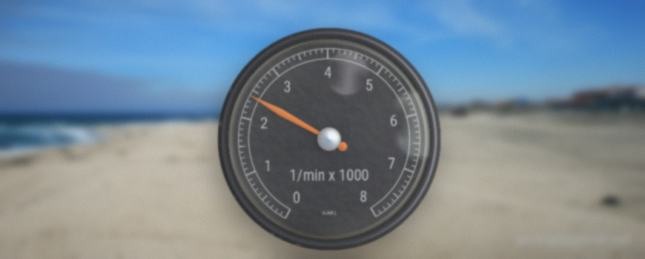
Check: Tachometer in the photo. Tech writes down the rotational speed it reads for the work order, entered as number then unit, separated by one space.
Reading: 2400 rpm
